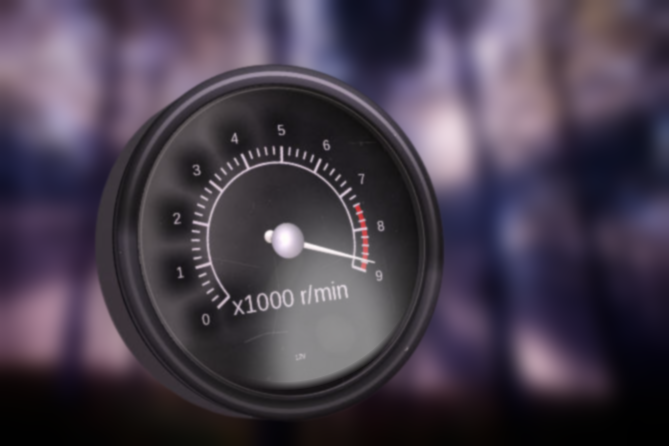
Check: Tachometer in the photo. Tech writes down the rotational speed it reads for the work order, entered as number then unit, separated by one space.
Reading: 8800 rpm
